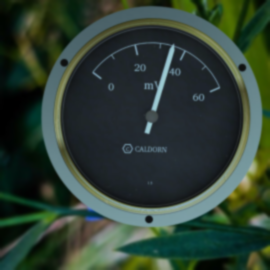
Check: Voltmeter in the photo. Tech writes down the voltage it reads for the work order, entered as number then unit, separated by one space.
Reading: 35 mV
